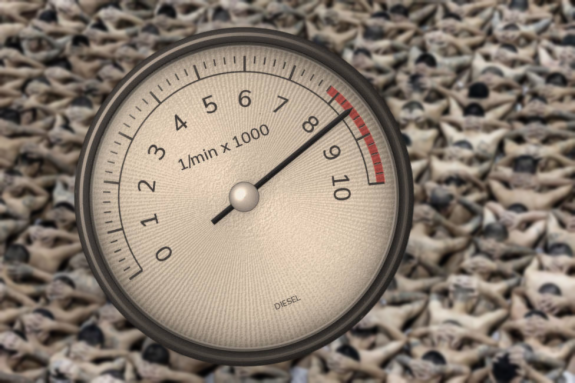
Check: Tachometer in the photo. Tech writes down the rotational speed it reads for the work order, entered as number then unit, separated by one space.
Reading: 8400 rpm
